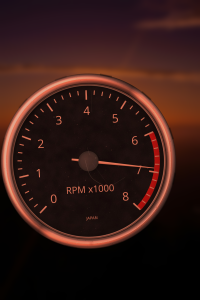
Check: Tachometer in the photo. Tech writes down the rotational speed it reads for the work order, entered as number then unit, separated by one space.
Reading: 6900 rpm
